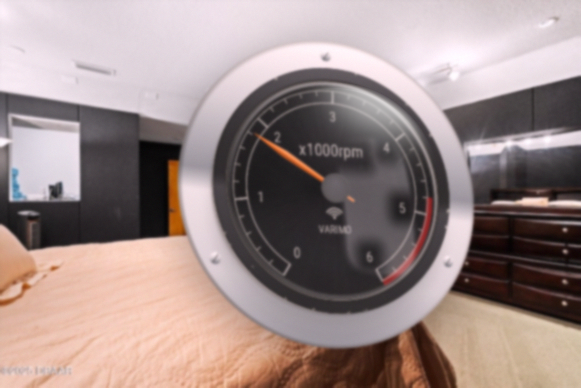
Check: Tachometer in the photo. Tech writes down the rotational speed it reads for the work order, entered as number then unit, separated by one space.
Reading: 1800 rpm
